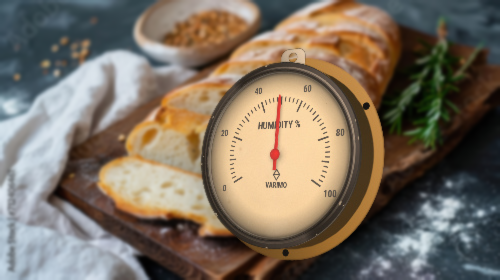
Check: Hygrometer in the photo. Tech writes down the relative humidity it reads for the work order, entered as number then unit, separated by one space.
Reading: 50 %
